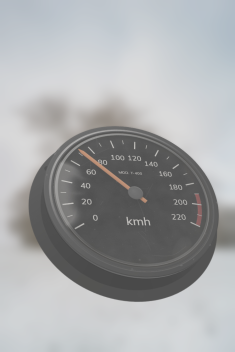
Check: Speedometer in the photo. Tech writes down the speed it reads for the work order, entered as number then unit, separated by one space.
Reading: 70 km/h
